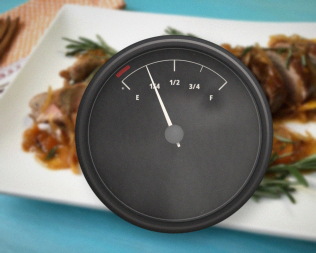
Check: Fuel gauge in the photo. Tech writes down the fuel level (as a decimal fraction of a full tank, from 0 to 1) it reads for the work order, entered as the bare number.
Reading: 0.25
